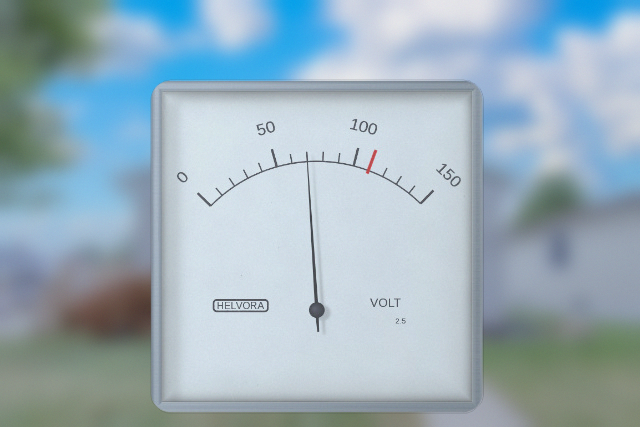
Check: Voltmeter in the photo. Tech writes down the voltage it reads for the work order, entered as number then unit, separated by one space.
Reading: 70 V
